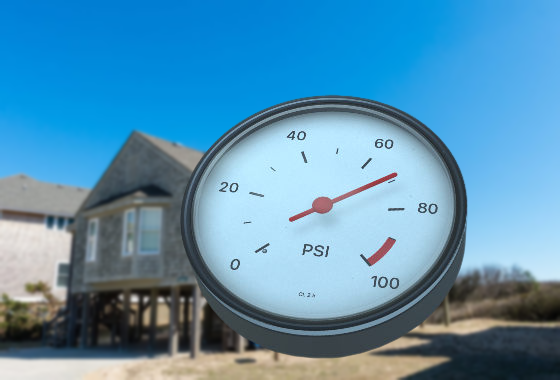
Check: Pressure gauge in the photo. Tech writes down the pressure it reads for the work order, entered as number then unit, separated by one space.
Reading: 70 psi
